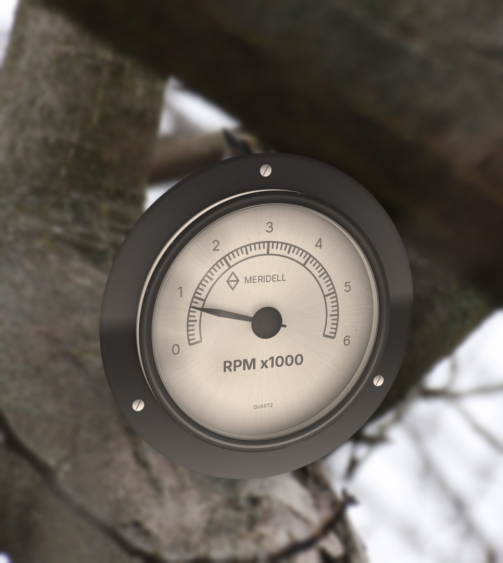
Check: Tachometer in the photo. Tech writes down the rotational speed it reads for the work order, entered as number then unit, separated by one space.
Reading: 800 rpm
